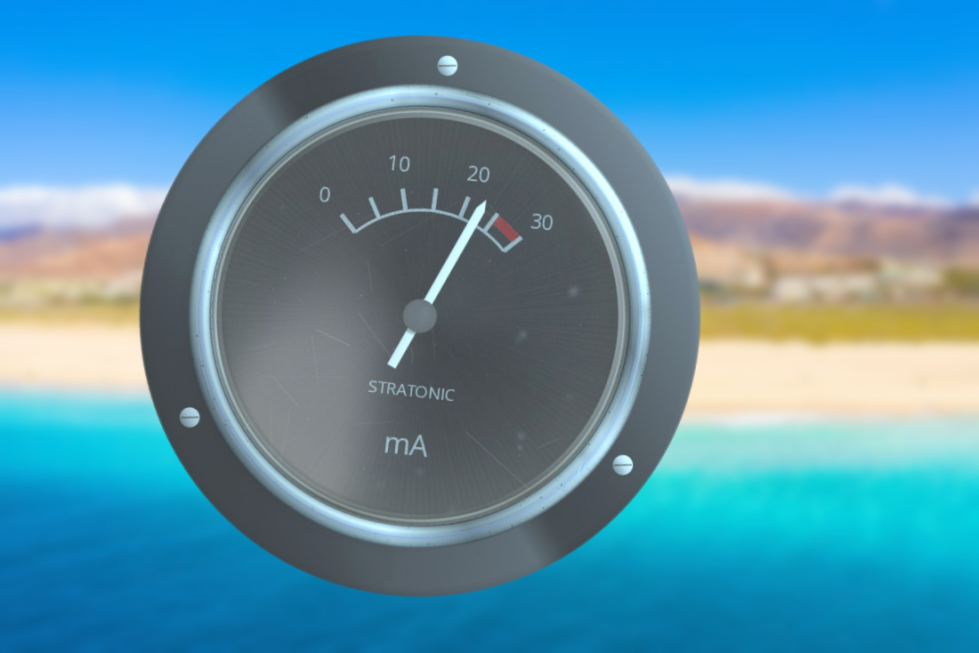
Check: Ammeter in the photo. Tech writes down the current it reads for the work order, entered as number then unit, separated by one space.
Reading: 22.5 mA
